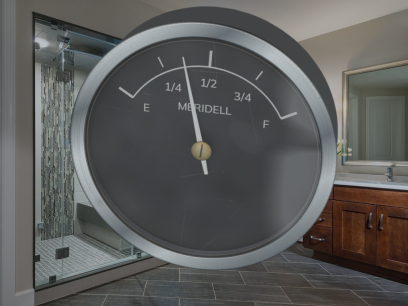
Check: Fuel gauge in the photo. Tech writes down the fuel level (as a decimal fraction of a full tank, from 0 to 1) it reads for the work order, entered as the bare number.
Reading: 0.375
